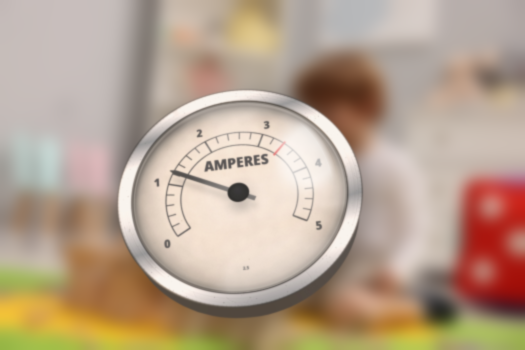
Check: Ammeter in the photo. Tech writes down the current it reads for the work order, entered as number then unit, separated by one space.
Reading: 1.2 A
